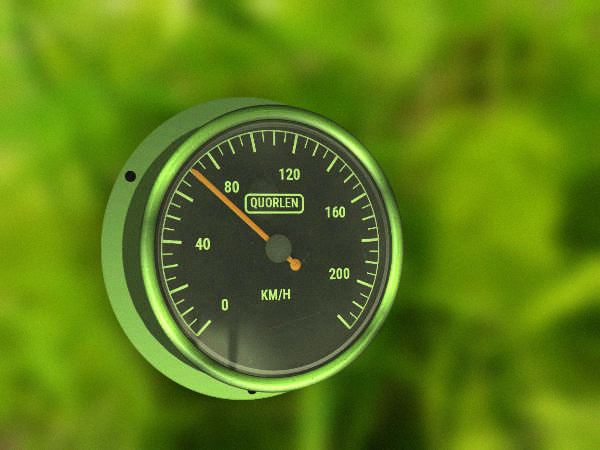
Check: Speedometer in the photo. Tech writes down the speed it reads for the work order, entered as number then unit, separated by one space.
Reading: 70 km/h
